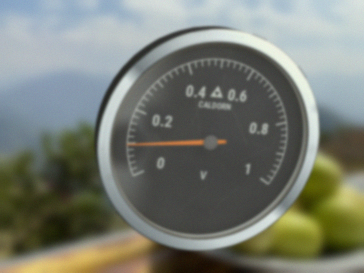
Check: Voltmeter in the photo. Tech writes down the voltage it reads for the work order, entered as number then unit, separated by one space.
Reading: 0.1 V
